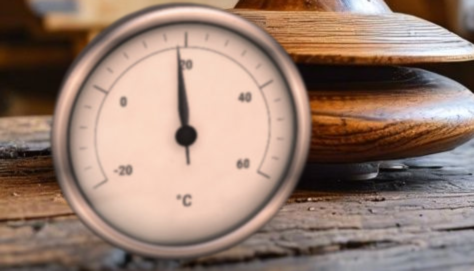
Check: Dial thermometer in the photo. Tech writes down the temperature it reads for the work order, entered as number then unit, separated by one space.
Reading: 18 °C
